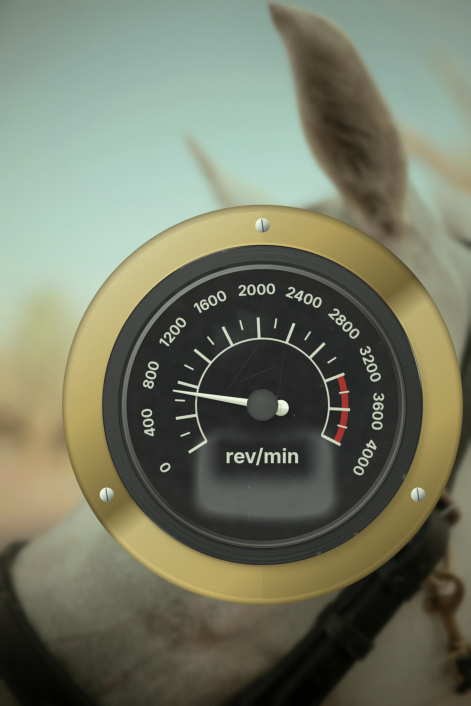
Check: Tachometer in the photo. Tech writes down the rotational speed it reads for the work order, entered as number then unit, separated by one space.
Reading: 700 rpm
